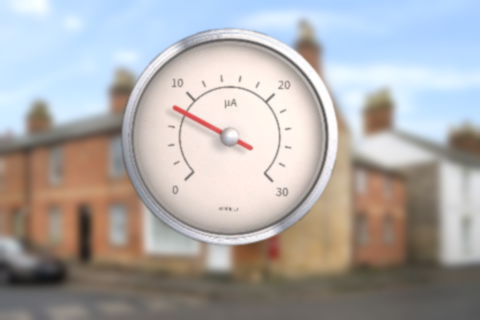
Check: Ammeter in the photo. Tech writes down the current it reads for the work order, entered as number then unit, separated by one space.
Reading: 8 µA
